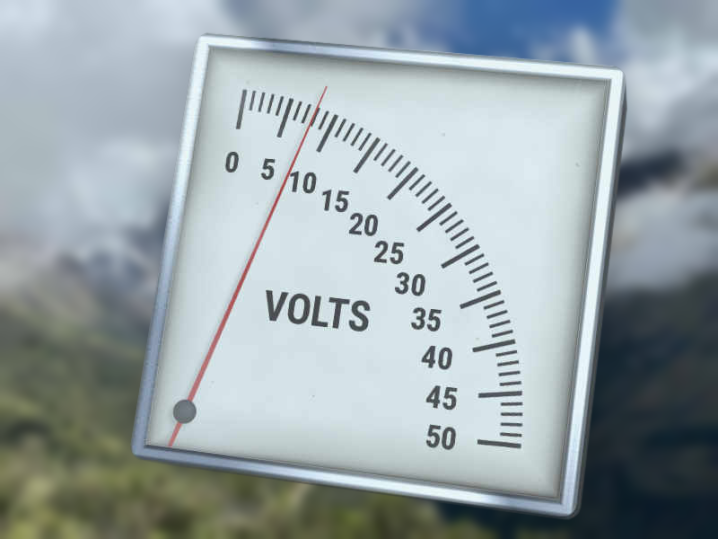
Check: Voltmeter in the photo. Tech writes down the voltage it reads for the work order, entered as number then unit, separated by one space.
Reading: 8 V
